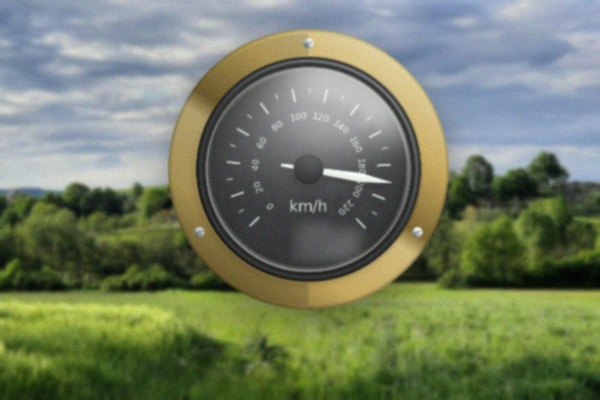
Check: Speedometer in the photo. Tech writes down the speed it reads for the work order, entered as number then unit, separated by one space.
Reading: 190 km/h
